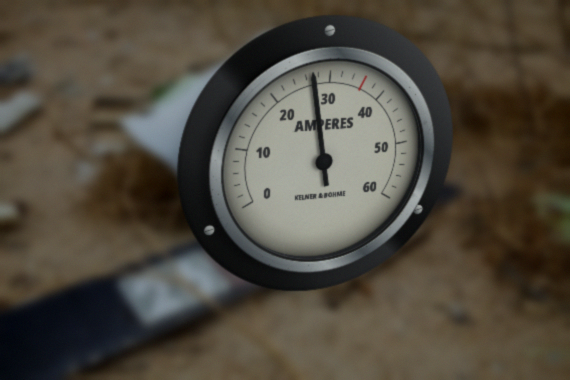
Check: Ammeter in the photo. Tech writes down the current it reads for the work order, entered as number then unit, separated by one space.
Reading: 27 A
